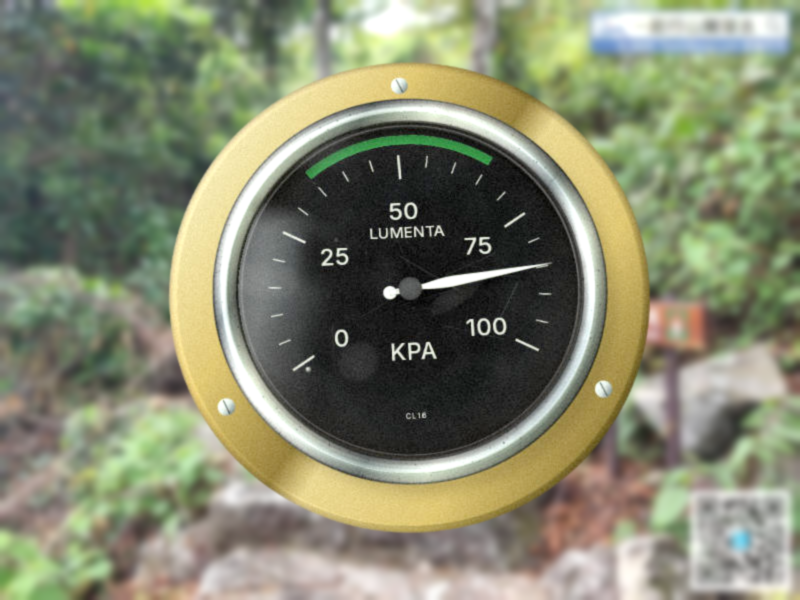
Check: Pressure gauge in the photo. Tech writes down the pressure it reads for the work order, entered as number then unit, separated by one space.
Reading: 85 kPa
